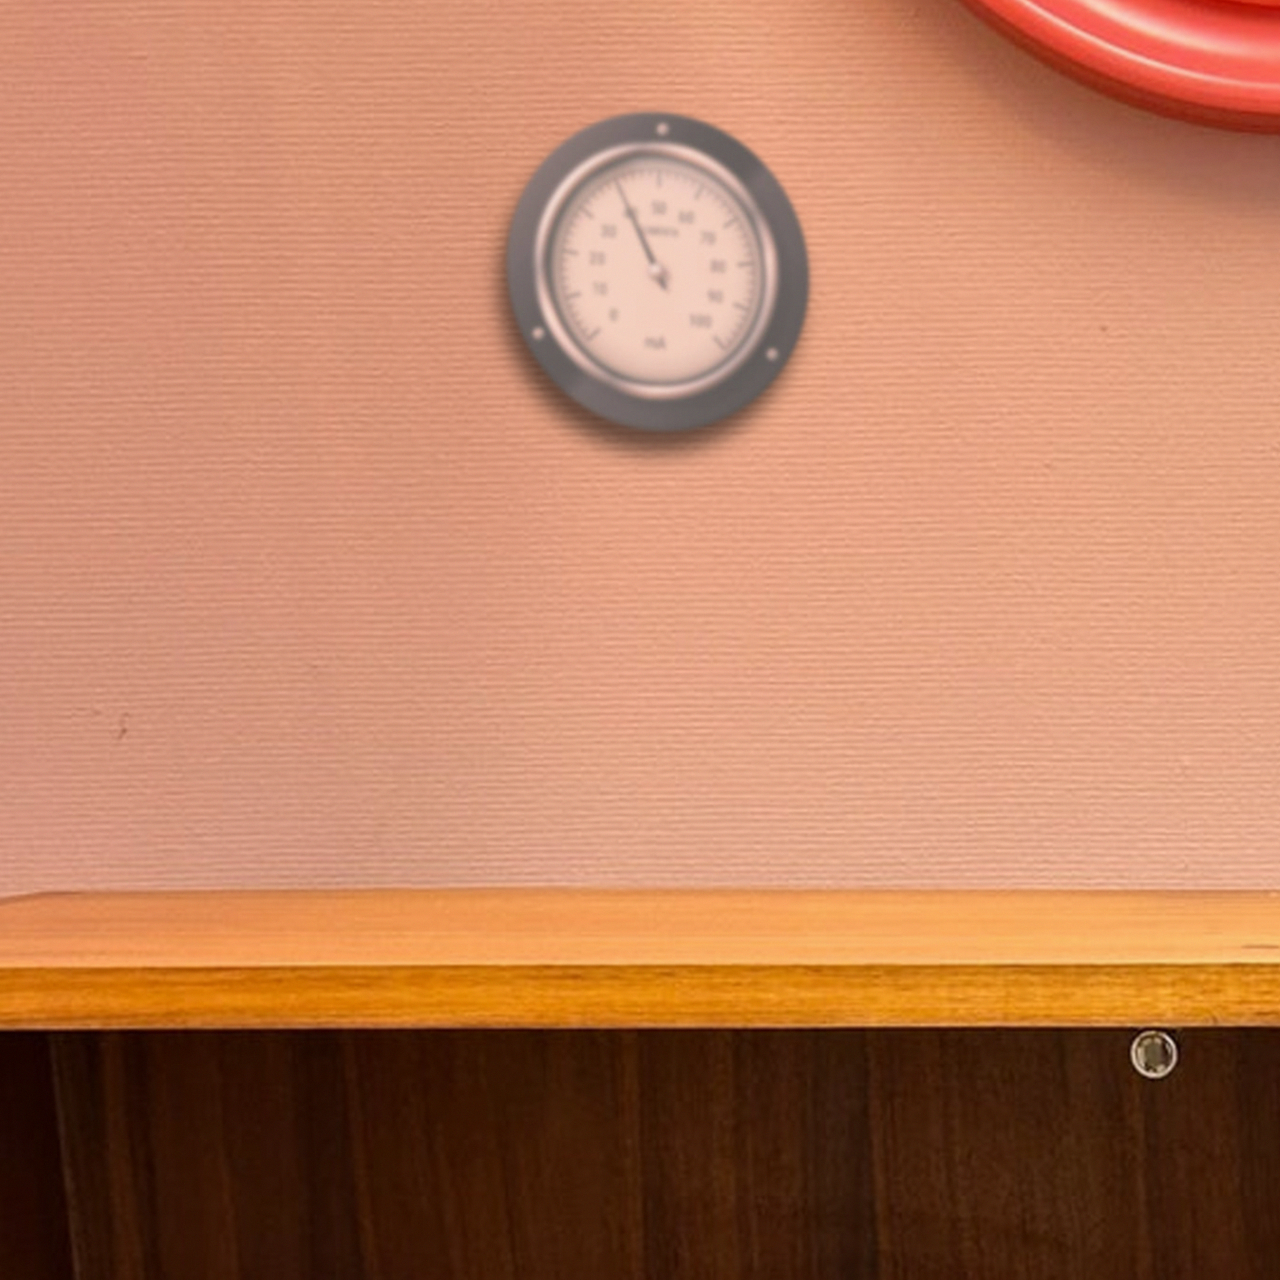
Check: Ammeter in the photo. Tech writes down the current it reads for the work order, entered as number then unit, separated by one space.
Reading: 40 mA
